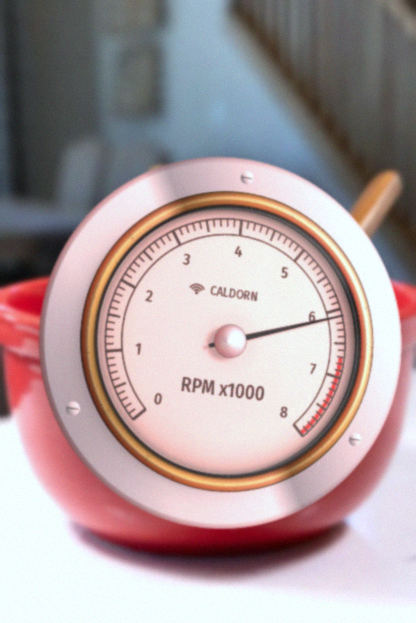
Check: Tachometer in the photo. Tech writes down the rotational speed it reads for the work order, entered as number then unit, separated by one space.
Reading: 6100 rpm
